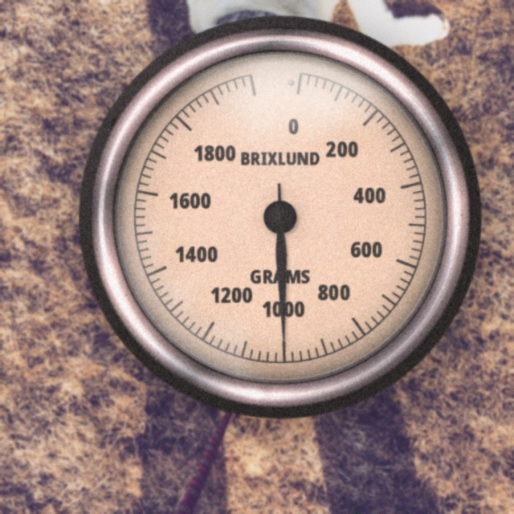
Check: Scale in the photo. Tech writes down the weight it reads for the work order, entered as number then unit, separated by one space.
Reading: 1000 g
